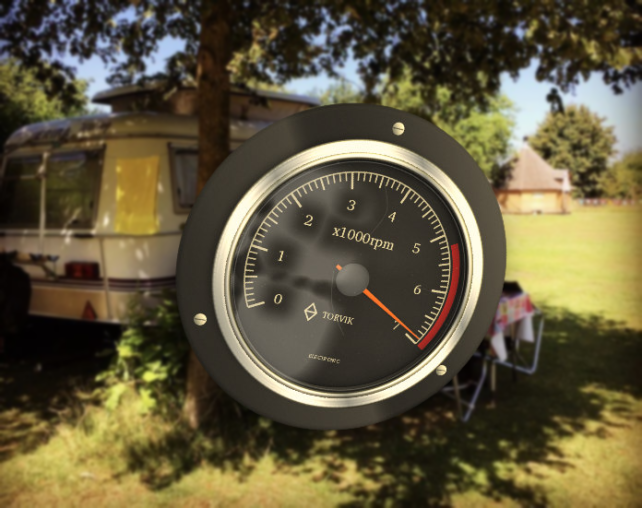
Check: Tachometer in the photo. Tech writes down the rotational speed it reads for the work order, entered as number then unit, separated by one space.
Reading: 6900 rpm
